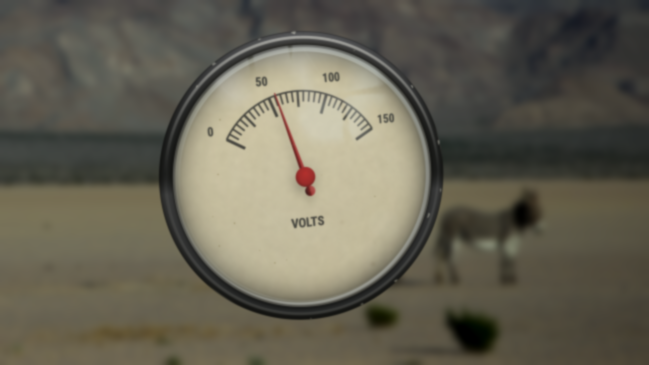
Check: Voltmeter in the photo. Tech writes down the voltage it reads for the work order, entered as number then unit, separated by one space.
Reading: 55 V
